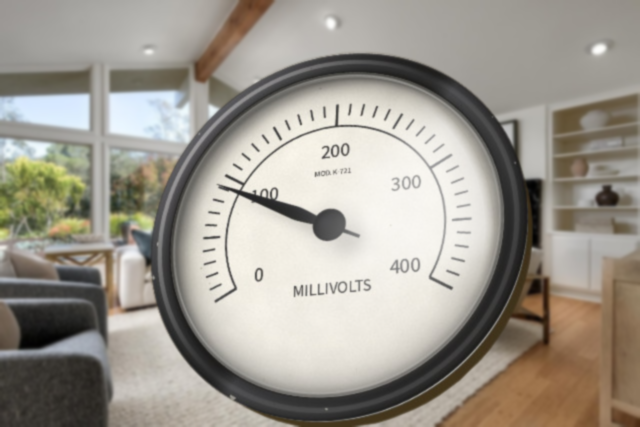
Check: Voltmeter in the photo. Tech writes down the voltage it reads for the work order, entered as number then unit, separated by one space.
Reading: 90 mV
